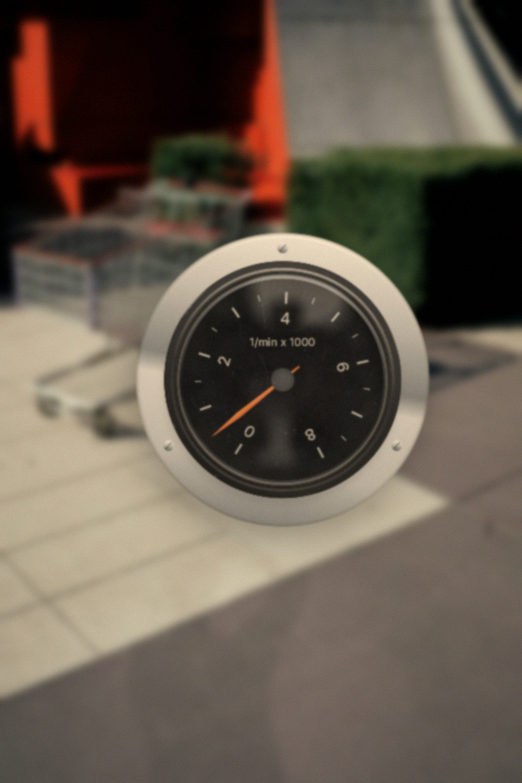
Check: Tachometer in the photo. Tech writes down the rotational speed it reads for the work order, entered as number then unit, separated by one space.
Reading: 500 rpm
